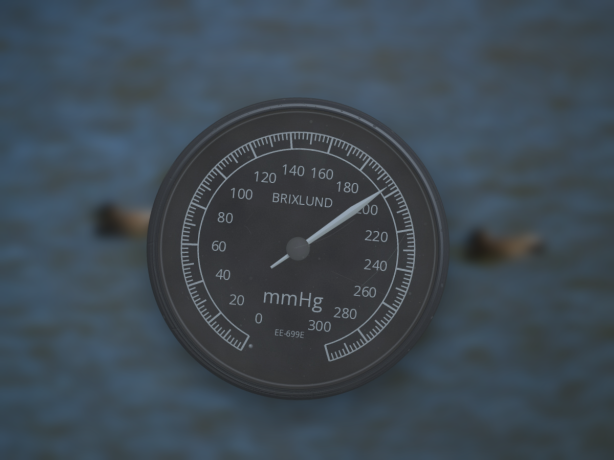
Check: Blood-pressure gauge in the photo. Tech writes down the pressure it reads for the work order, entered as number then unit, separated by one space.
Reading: 196 mmHg
